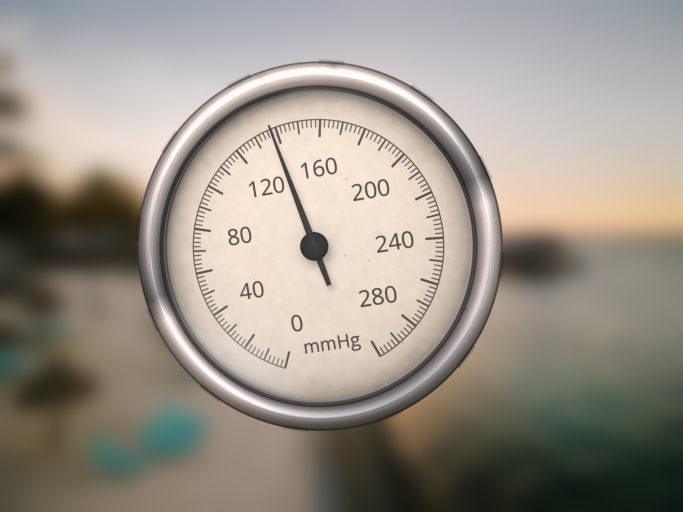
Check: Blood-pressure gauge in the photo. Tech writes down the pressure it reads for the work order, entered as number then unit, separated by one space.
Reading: 138 mmHg
